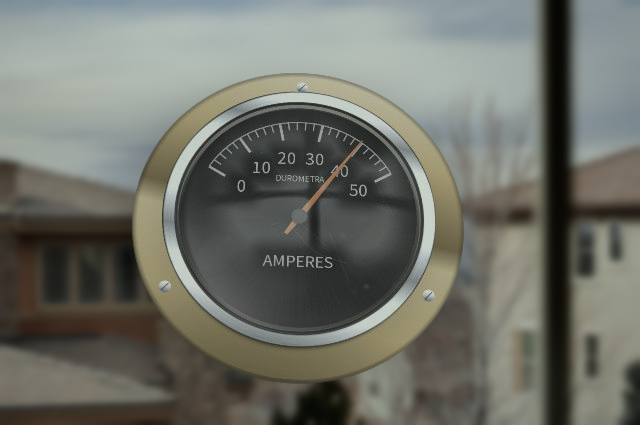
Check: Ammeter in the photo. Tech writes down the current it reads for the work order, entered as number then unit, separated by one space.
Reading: 40 A
